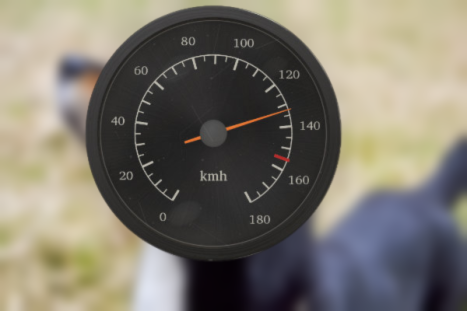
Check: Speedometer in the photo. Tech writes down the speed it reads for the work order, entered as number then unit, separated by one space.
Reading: 132.5 km/h
